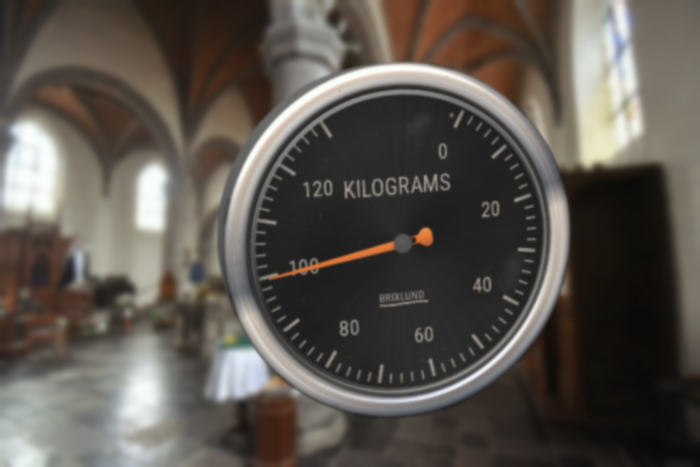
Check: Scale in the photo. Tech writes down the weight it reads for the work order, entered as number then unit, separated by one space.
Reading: 100 kg
